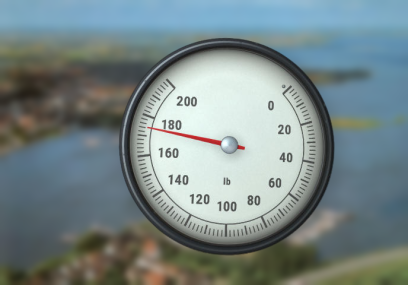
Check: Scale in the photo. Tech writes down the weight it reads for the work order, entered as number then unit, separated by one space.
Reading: 174 lb
